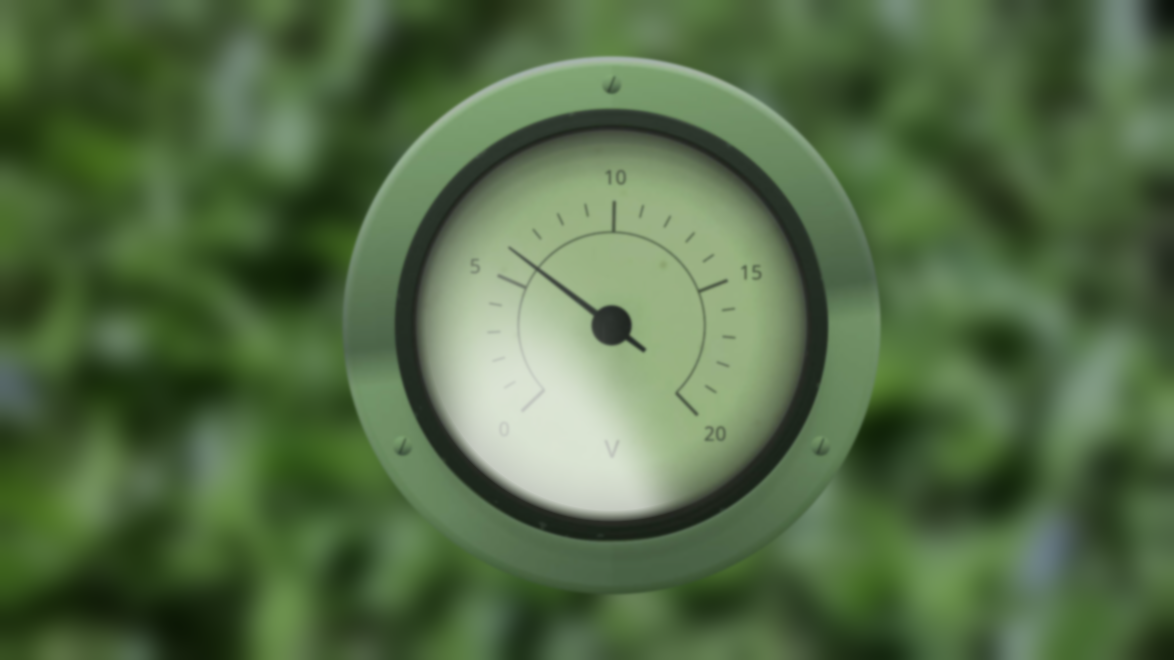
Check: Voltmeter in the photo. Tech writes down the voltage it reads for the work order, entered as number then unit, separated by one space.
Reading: 6 V
